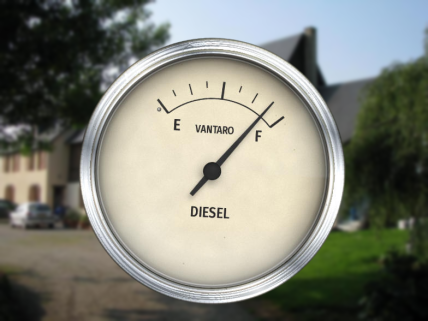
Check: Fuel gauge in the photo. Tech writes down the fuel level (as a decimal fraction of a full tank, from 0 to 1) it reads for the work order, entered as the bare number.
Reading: 0.875
